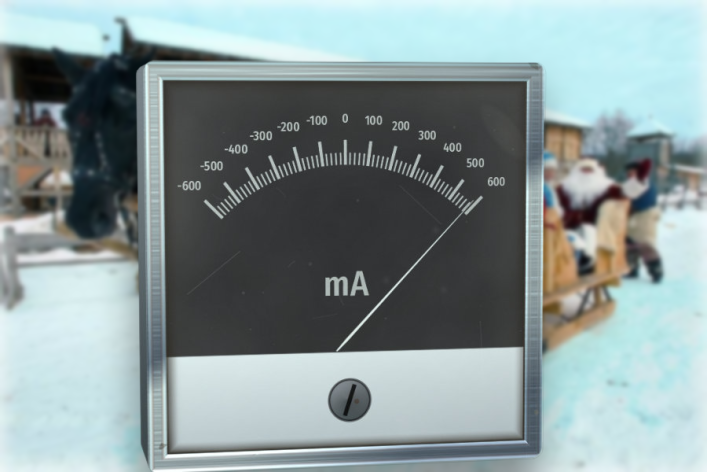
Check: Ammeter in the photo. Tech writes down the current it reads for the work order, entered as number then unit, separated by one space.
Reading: 580 mA
